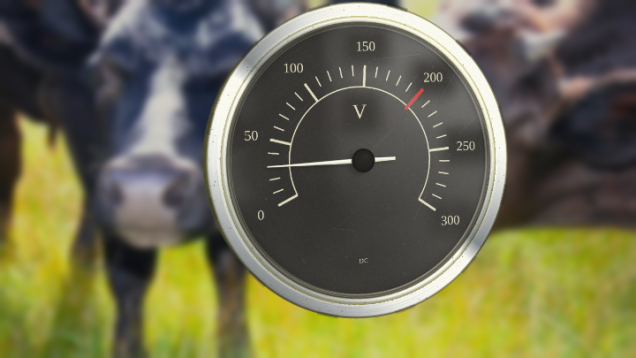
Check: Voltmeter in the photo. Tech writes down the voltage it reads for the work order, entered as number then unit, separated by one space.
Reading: 30 V
